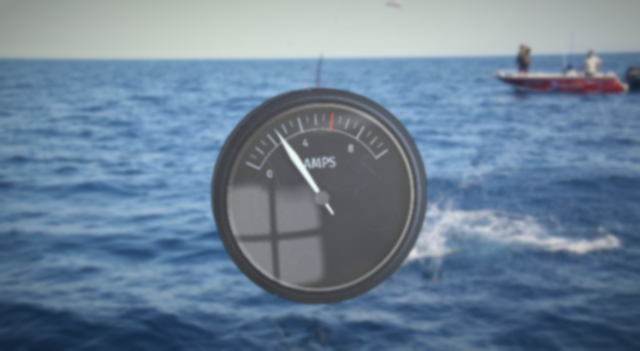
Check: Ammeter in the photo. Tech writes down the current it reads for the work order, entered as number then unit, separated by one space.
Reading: 2.5 A
